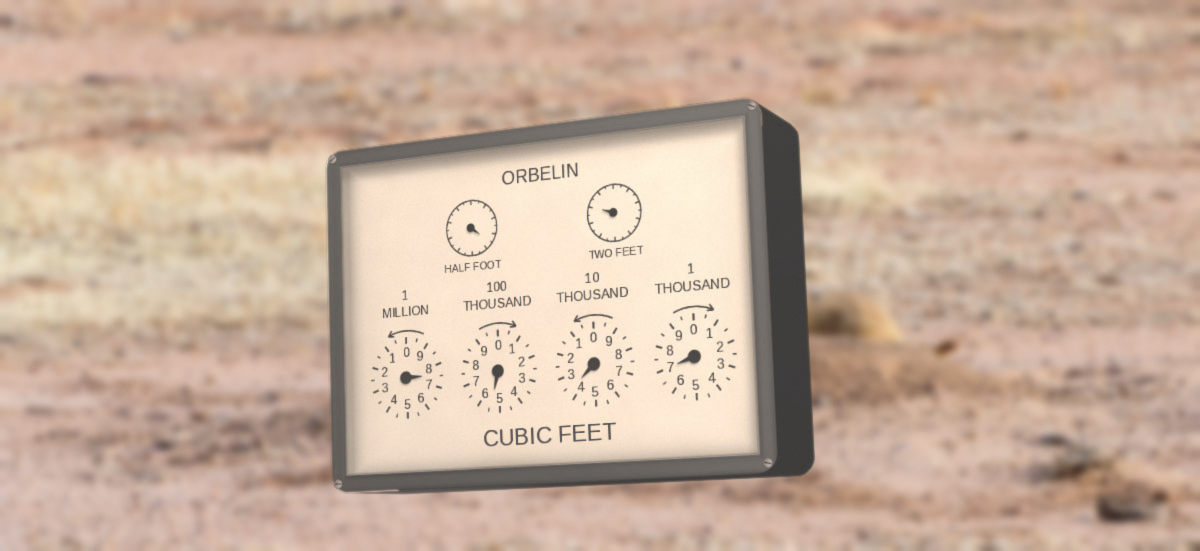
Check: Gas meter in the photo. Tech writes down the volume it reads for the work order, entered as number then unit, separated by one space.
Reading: 753700 ft³
